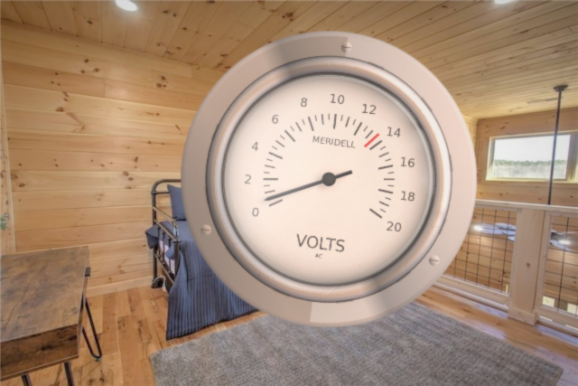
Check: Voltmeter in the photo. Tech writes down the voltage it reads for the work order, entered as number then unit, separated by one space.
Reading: 0.5 V
